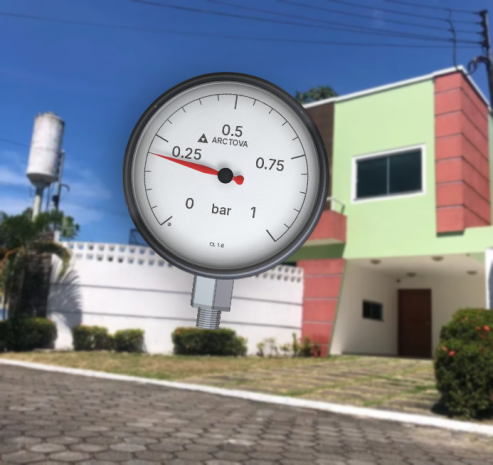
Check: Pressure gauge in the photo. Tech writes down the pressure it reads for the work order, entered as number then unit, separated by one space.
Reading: 0.2 bar
